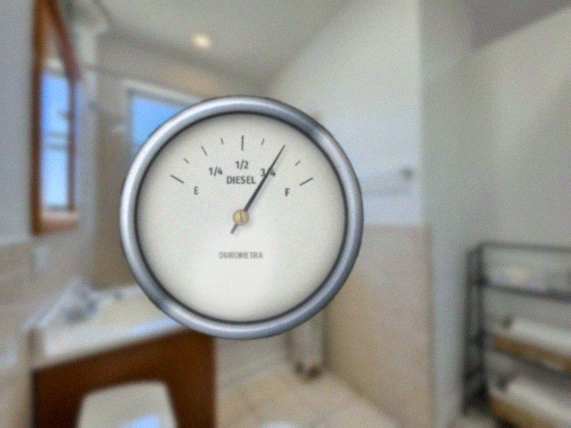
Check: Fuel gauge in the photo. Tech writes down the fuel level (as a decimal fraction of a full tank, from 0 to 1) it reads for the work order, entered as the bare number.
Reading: 0.75
